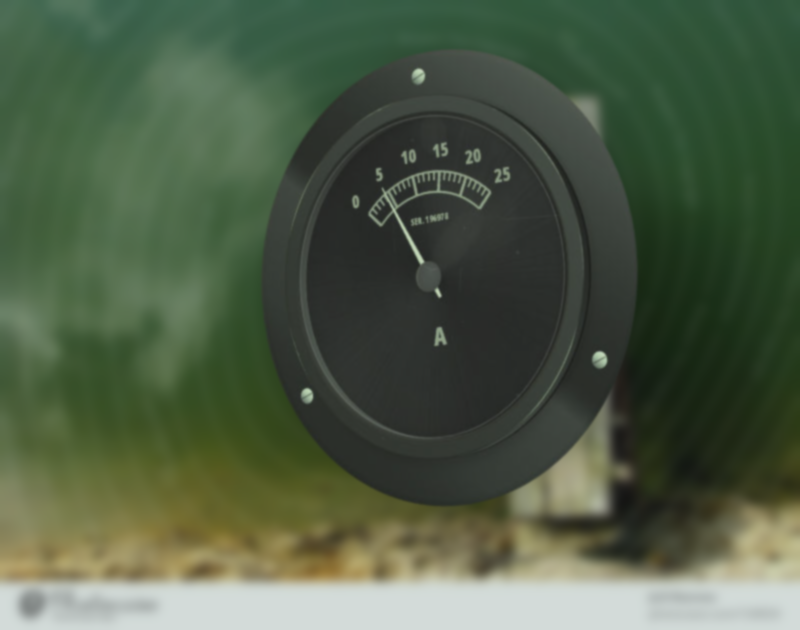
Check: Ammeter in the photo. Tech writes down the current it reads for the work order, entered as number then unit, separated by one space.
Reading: 5 A
